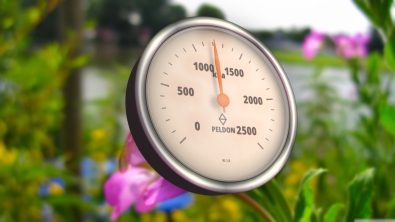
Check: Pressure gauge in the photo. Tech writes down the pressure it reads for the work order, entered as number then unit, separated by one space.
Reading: 1200 kPa
